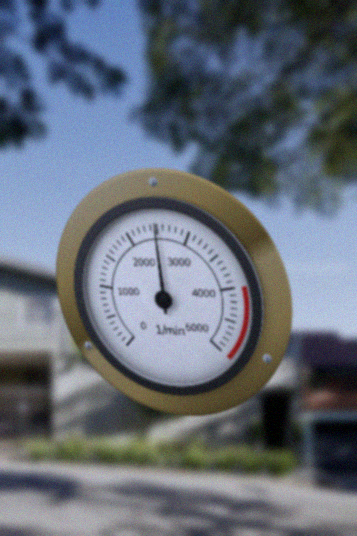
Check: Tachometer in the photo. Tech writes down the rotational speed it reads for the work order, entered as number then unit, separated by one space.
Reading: 2500 rpm
